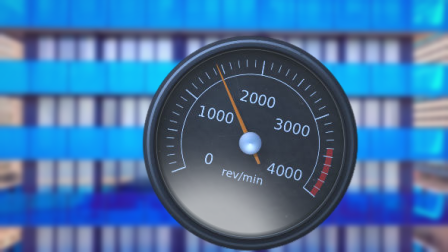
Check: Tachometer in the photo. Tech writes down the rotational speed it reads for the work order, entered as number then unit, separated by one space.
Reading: 1450 rpm
